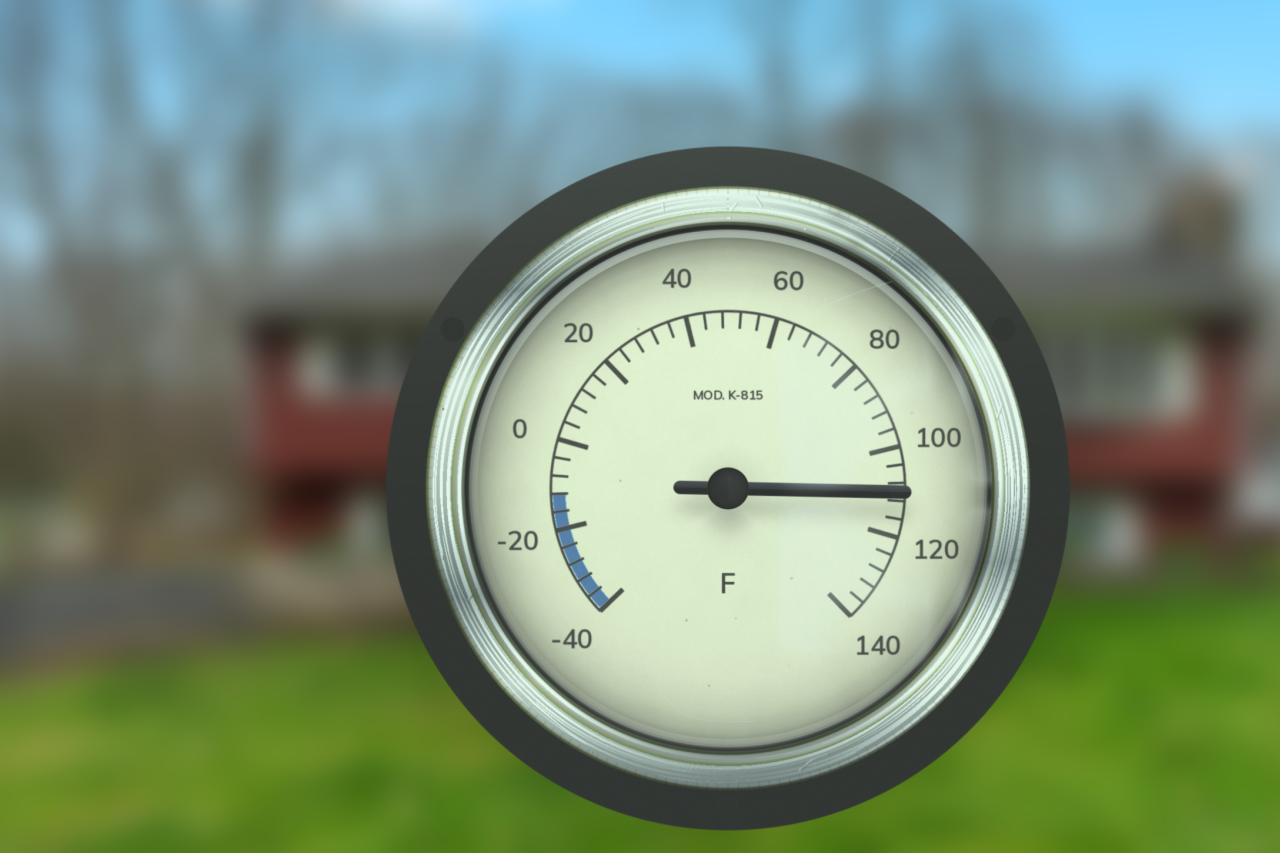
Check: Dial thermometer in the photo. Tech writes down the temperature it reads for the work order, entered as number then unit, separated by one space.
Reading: 110 °F
